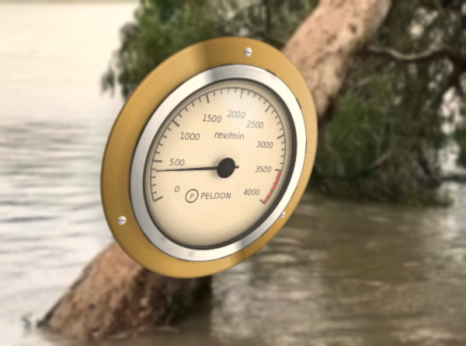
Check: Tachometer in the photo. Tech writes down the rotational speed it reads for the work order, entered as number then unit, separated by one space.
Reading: 400 rpm
